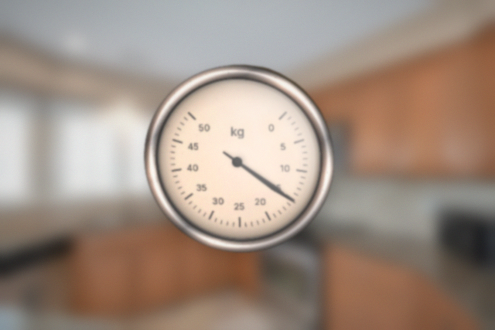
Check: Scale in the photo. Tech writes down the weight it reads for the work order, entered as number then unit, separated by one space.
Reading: 15 kg
